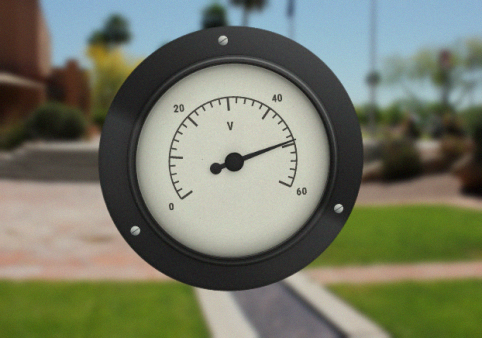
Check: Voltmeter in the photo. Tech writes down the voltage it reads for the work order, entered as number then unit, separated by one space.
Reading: 49 V
